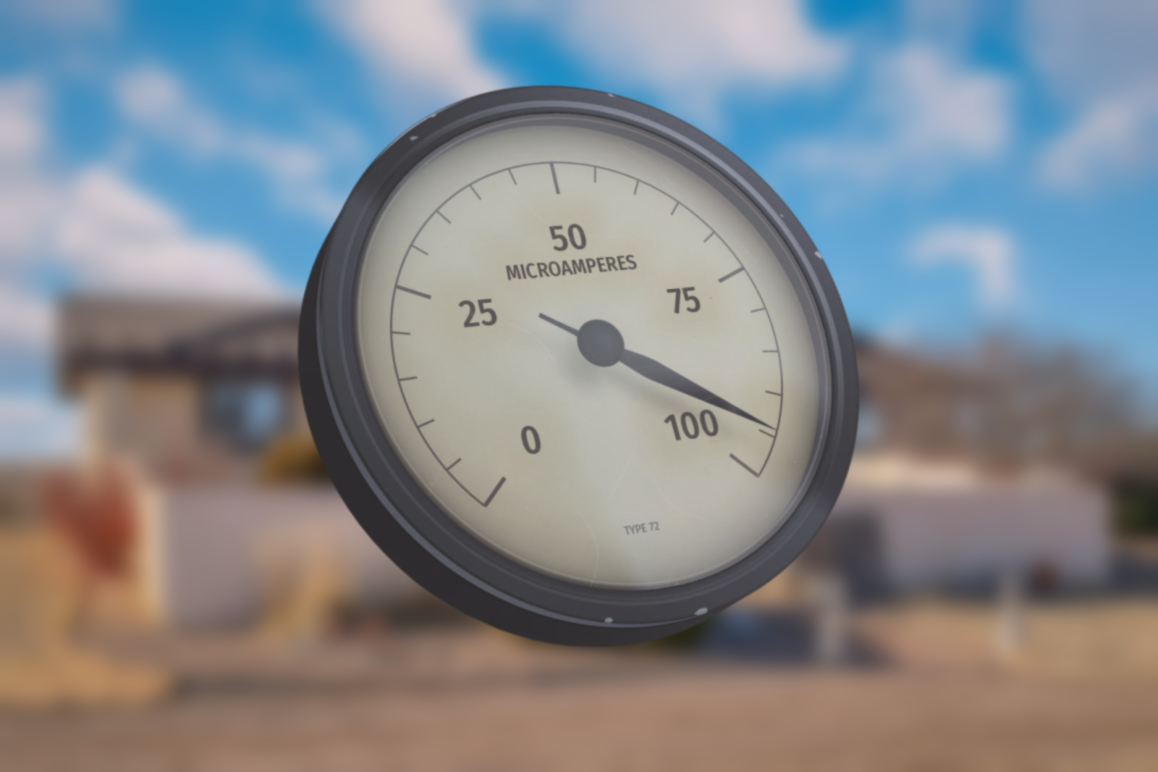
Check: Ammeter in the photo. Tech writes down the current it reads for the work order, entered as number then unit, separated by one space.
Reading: 95 µA
